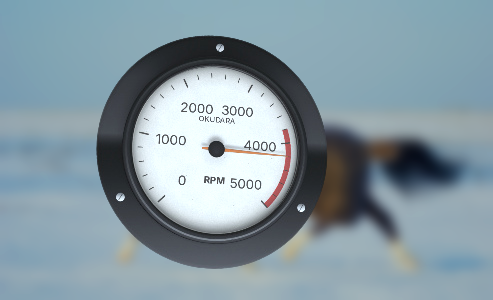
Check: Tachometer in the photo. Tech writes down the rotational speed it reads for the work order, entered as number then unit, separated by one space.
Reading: 4200 rpm
